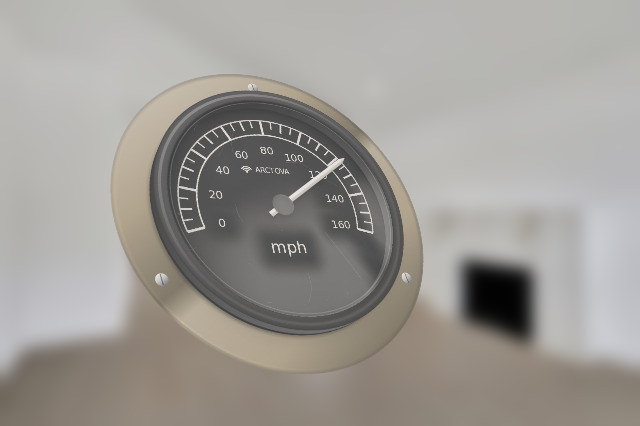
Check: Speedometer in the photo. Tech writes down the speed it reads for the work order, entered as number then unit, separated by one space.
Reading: 122.5 mph
